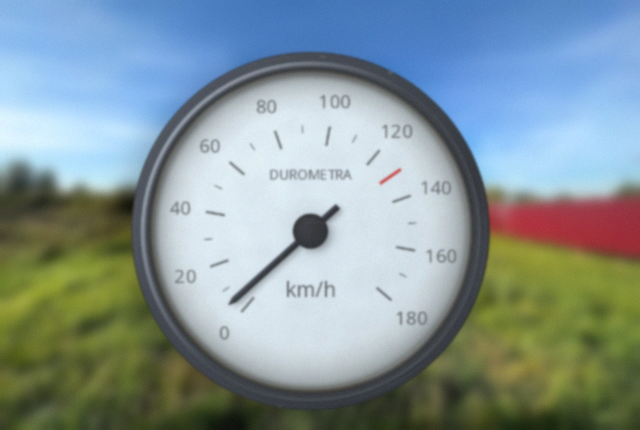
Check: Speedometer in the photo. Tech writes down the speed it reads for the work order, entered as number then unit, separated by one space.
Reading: 5 km/h
